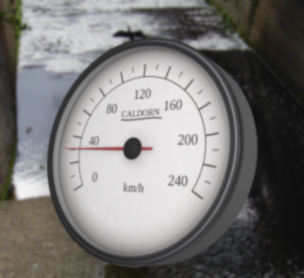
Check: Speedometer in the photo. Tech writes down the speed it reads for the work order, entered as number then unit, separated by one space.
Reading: 30 km/h
